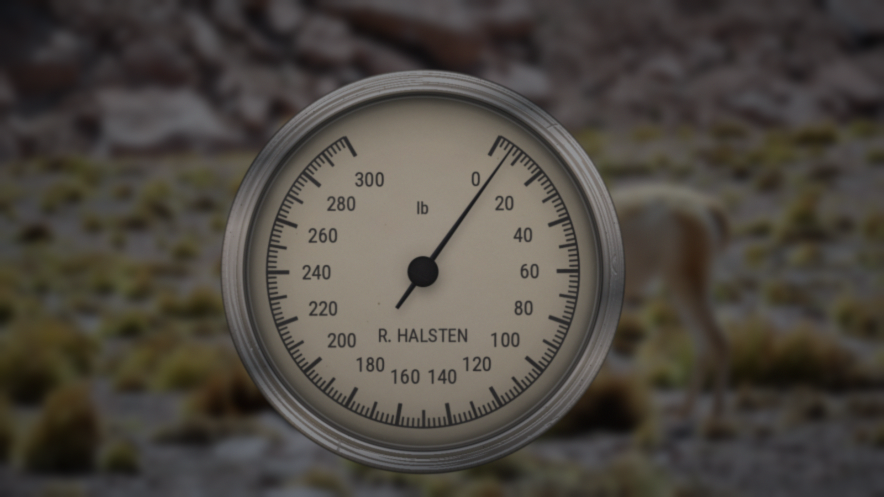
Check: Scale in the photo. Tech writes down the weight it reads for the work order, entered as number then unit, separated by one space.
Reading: 6 lb
